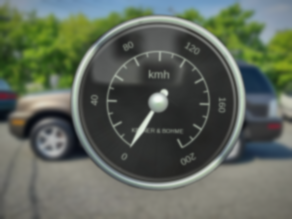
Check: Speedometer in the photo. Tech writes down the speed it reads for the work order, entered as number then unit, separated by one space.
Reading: 0 km/h
